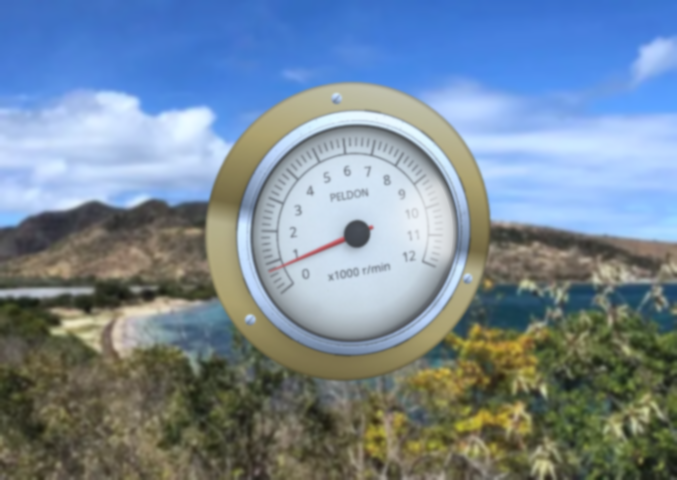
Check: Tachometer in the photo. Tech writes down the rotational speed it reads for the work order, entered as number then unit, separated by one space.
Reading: 800 rpm
